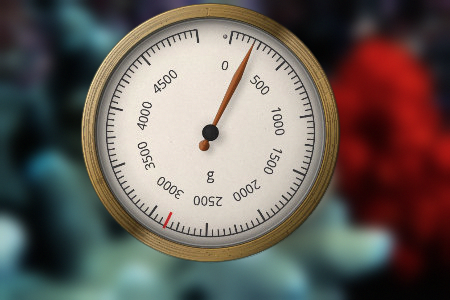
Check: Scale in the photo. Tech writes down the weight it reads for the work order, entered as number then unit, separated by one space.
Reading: 200 g
